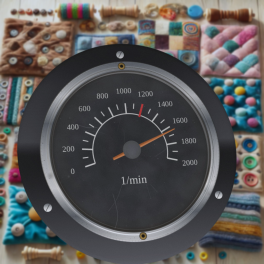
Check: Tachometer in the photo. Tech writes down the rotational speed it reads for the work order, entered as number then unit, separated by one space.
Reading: 1650 rpm
